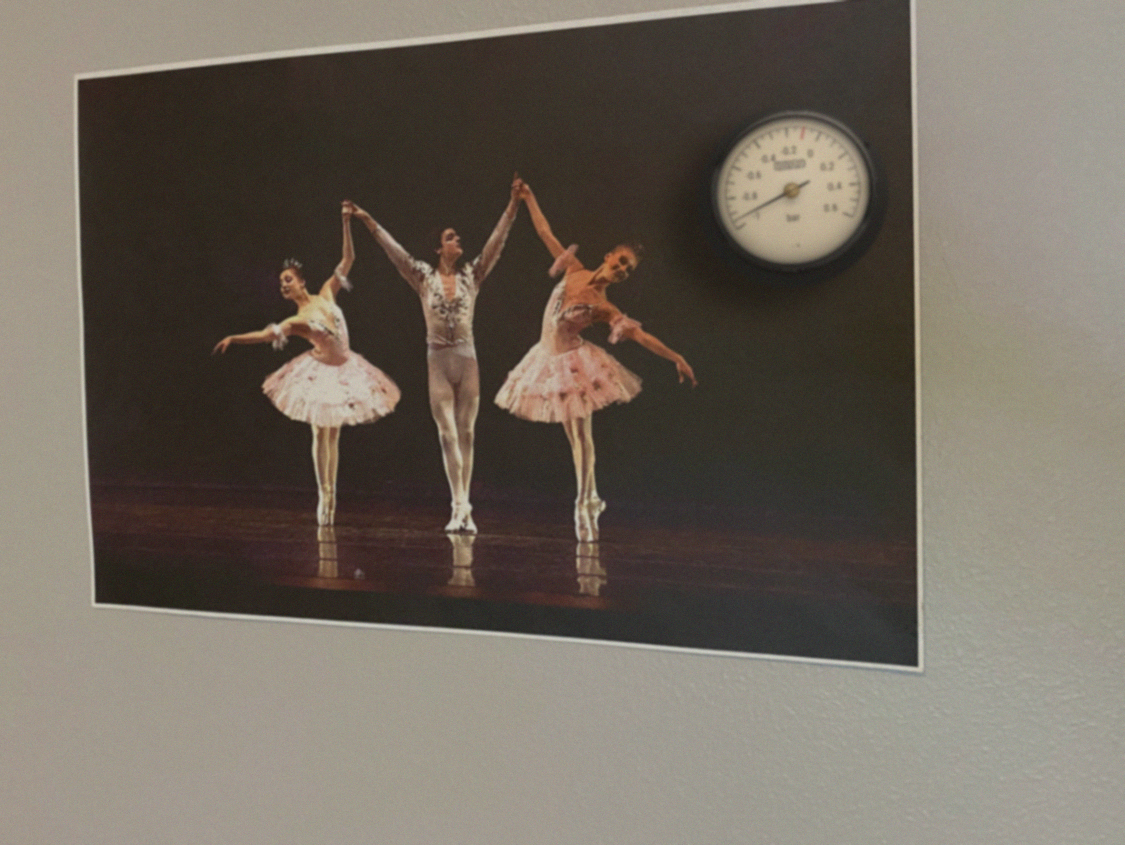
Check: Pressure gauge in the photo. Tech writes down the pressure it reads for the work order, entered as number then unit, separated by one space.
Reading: -0.95 bar
